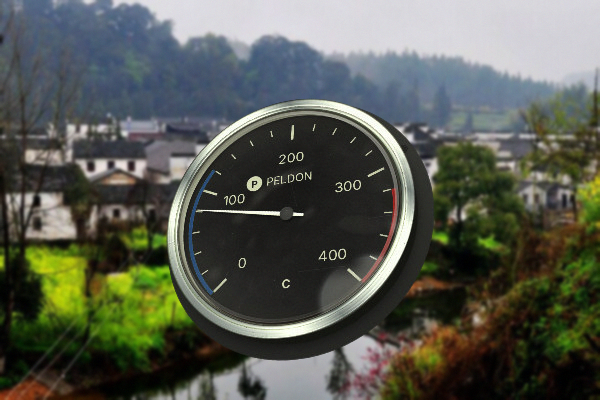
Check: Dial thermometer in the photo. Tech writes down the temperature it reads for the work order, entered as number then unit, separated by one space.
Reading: 80 °C
